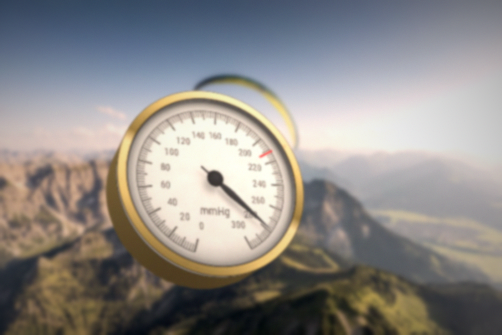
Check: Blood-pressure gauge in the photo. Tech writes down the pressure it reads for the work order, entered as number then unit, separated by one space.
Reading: 280 mmHg
